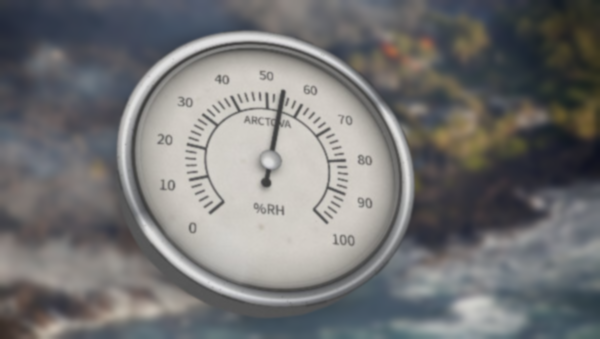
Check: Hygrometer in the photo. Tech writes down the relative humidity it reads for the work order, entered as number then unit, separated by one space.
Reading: 54 %
